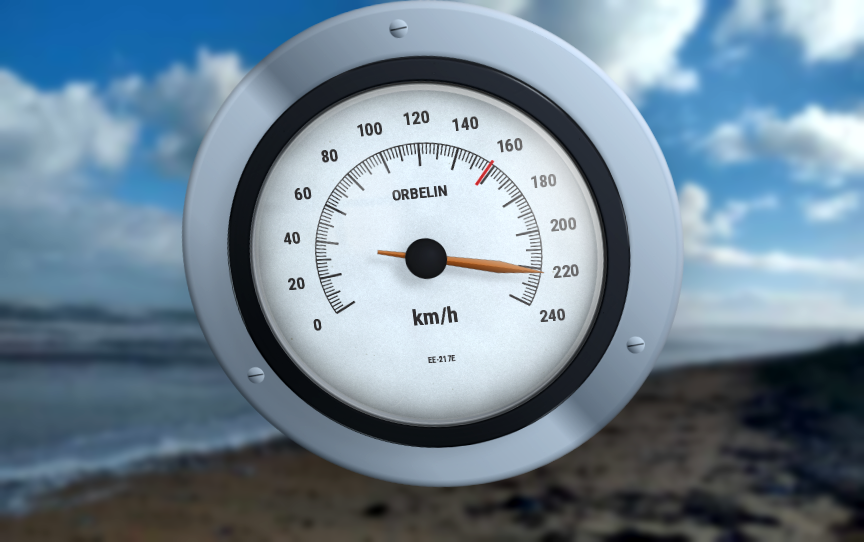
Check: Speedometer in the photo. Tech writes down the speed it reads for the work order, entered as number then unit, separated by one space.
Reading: 220 km/h
